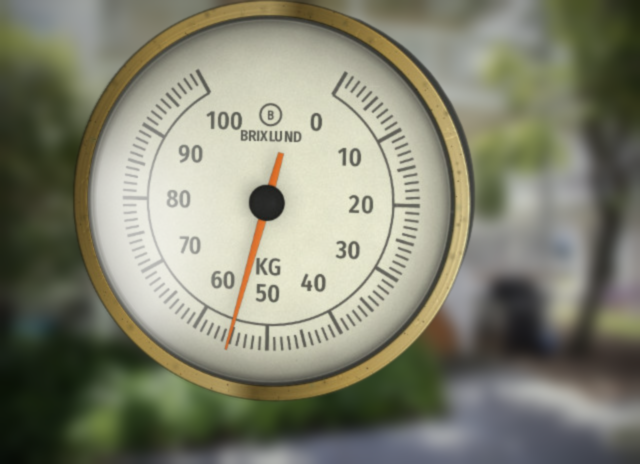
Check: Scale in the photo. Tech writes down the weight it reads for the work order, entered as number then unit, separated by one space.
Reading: 55 kg
